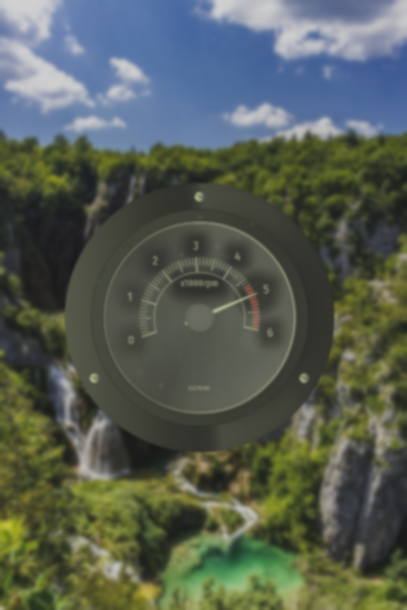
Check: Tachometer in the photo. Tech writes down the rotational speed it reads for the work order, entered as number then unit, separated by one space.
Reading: 5000 rpm
